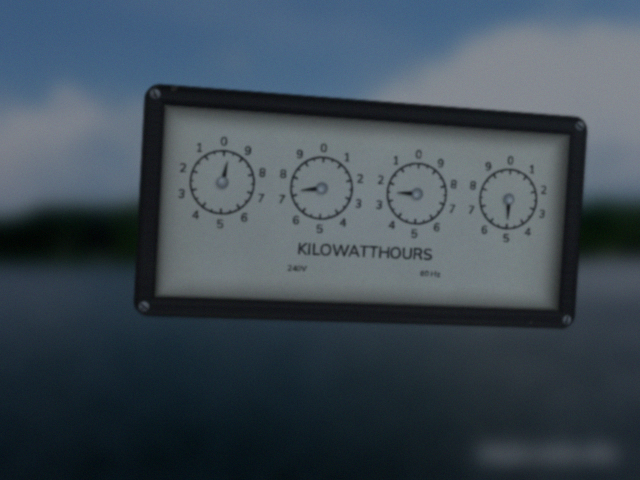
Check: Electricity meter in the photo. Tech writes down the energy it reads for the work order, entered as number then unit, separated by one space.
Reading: 9725 kWh
